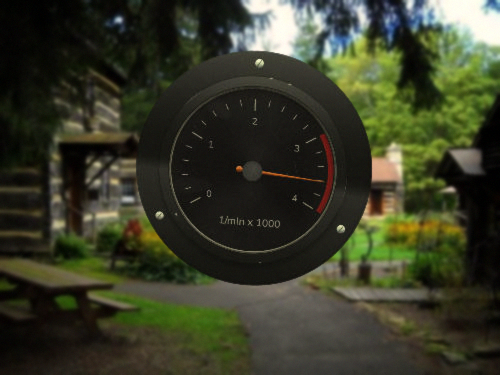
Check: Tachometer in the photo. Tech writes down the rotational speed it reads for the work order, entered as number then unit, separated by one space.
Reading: 3600 rpm
